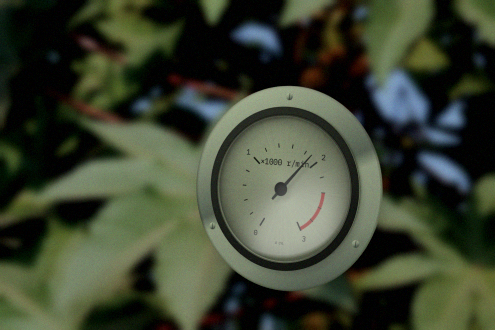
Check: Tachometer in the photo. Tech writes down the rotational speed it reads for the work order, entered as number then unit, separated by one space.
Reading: 1900 rpm
